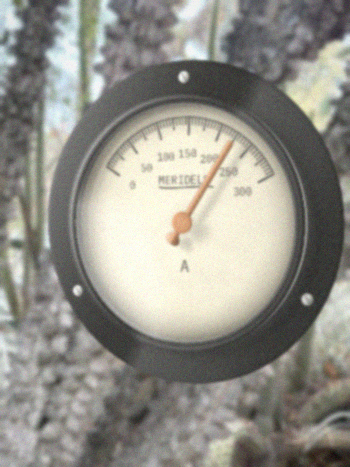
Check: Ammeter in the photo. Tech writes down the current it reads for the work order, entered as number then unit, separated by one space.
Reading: 225 A
